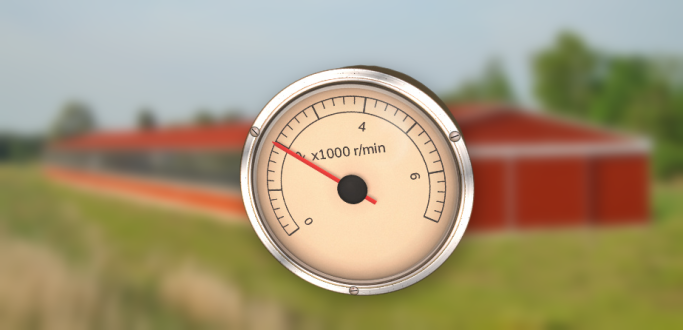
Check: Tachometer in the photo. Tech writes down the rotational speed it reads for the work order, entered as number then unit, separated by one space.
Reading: 2000 rpm
